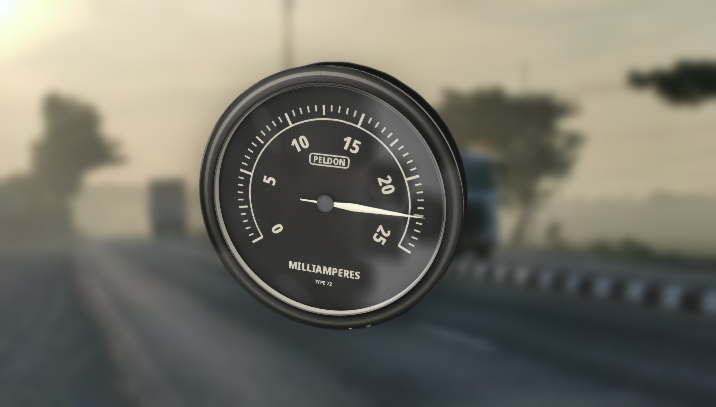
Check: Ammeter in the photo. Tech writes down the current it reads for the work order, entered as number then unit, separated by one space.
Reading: 22.5 mA
